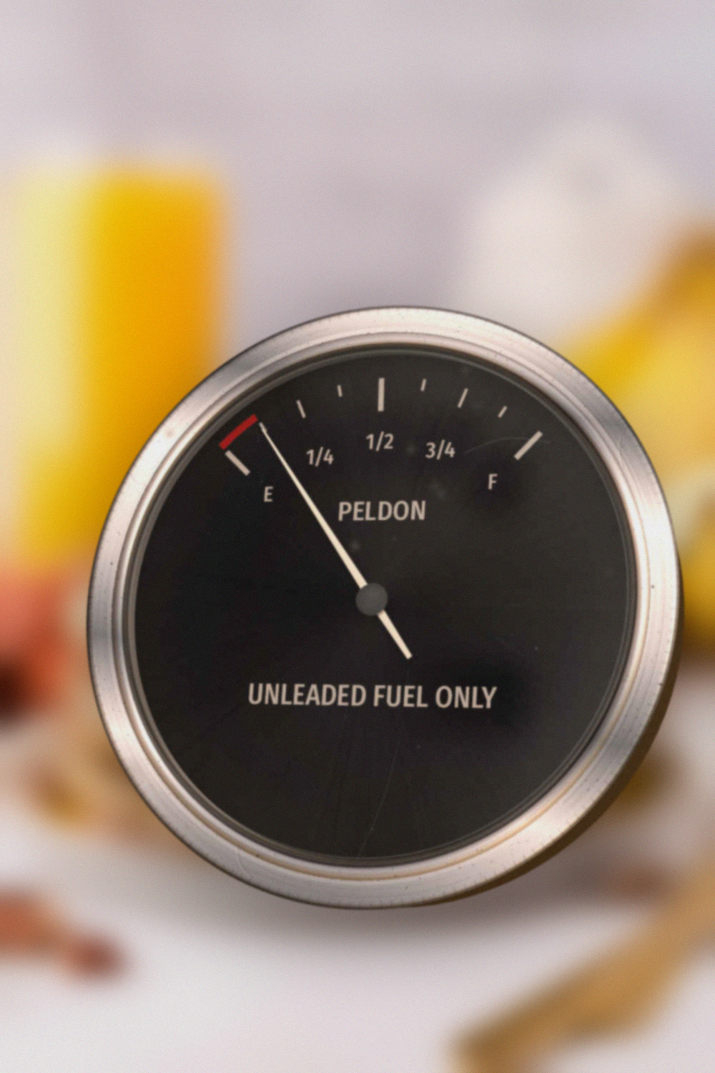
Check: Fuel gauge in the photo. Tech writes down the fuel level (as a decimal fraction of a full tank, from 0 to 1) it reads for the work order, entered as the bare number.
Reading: 0.125
